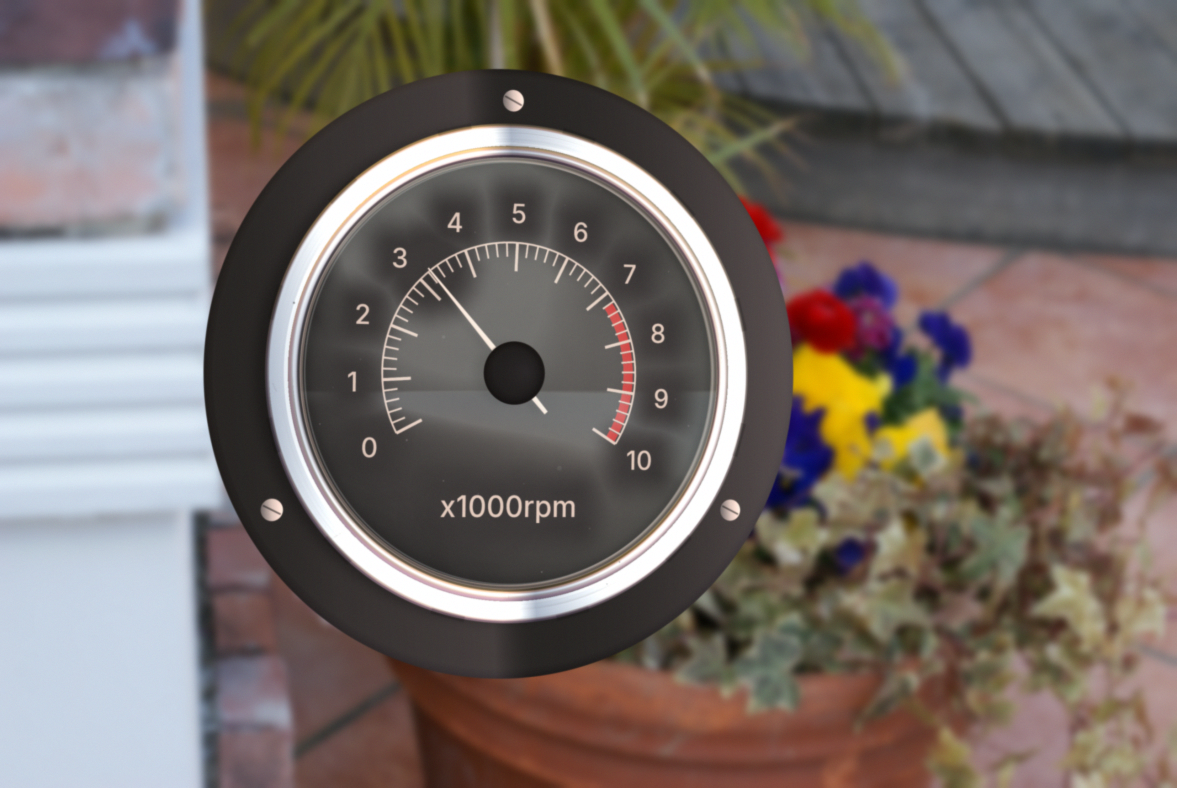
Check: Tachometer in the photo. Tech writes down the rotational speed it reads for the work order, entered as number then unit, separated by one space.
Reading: 3200 rpm
